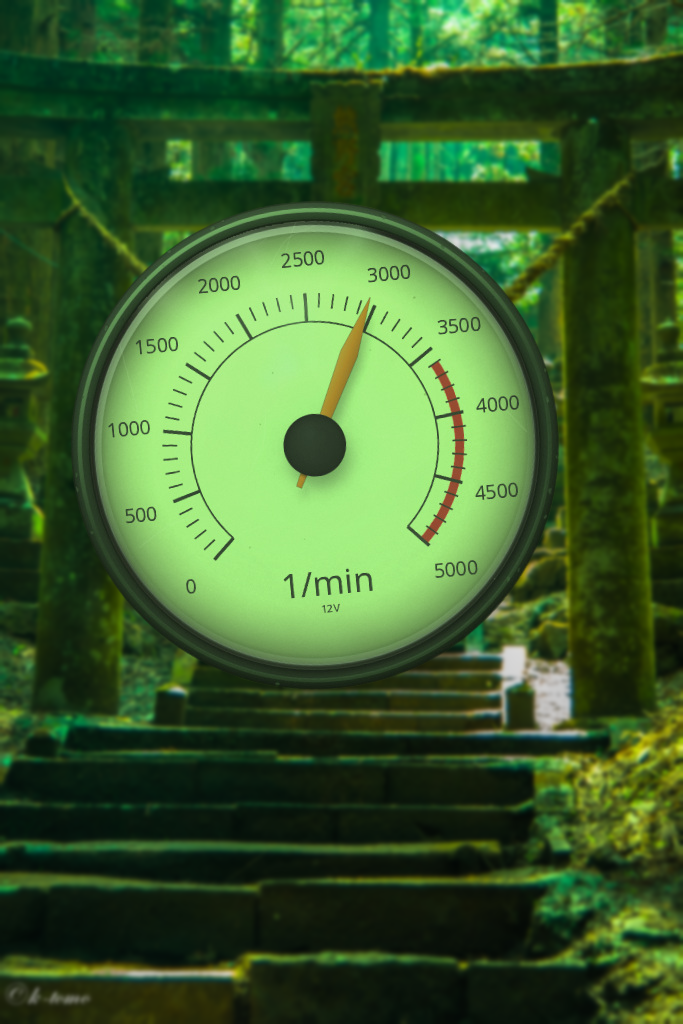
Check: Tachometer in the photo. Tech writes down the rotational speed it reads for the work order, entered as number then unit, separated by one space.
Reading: 2950 rpm
